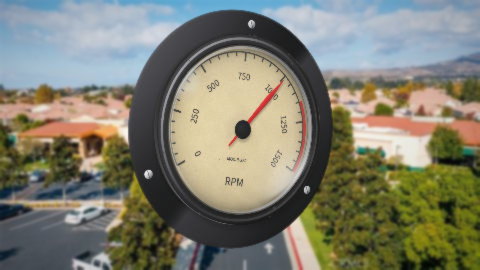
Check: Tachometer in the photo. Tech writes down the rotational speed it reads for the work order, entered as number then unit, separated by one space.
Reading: 1000 rpm
